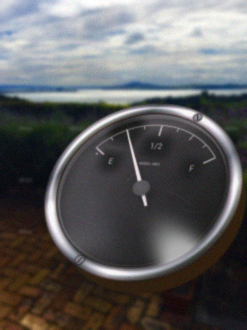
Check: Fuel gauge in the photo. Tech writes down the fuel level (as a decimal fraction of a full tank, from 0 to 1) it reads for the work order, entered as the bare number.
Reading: 0.25
